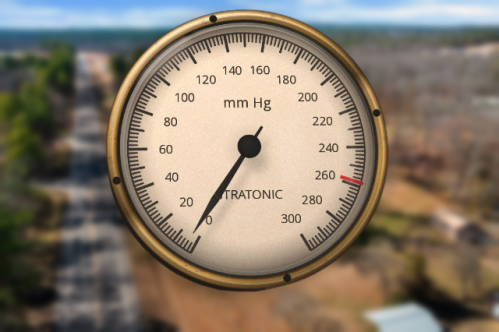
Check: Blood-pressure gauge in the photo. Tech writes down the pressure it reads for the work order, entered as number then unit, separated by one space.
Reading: 4 mmHg
